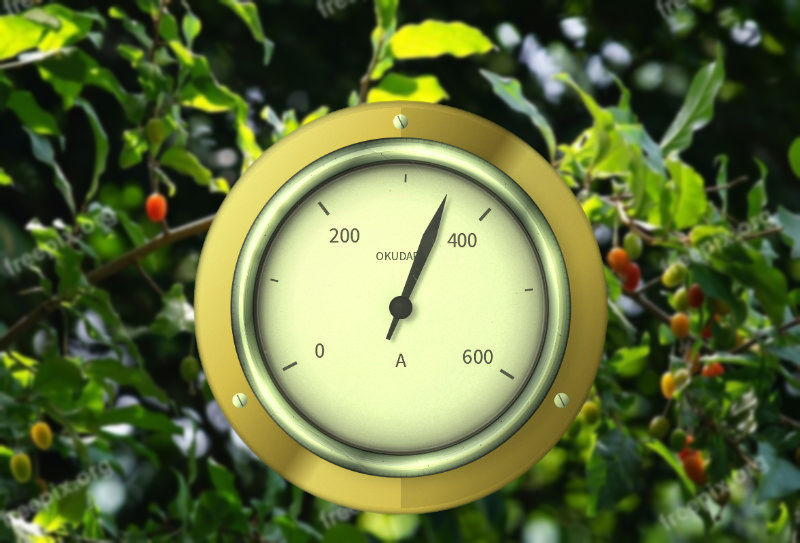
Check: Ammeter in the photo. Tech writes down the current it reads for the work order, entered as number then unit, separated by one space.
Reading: 350 A
